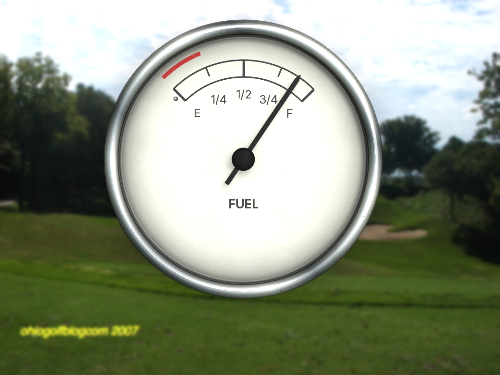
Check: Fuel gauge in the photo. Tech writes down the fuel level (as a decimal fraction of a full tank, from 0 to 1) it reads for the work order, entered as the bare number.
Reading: 0.875
